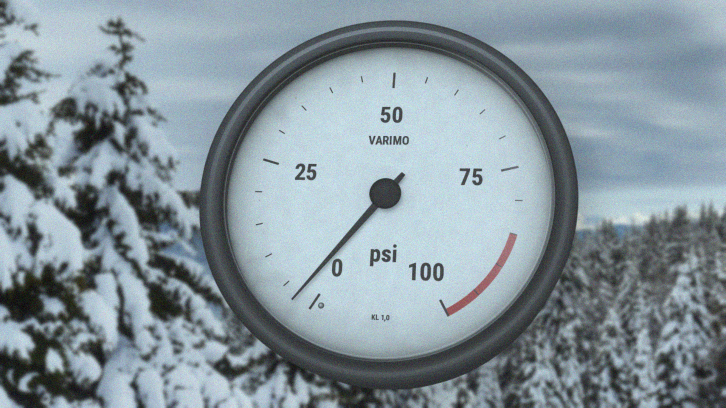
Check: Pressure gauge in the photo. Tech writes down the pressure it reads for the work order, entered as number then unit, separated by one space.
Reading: 2.5 psi
